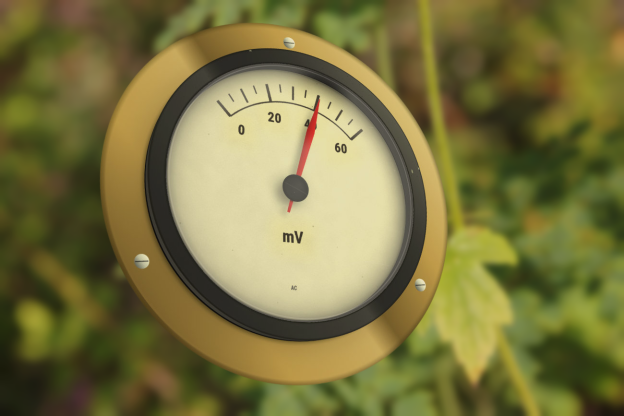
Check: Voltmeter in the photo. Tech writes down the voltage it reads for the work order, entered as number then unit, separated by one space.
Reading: 40 mV
